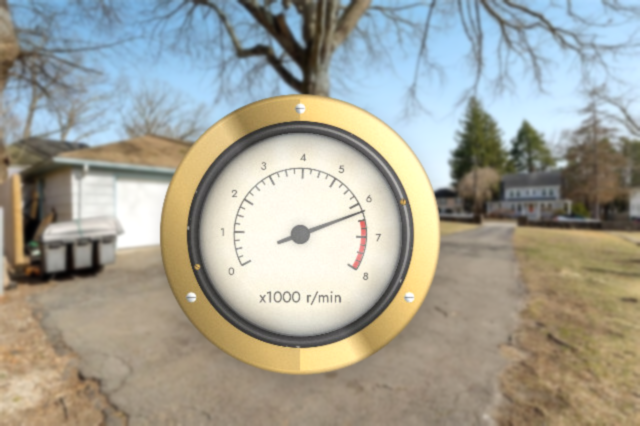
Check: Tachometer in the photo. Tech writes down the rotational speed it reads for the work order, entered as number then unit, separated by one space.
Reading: 6250 rpm
